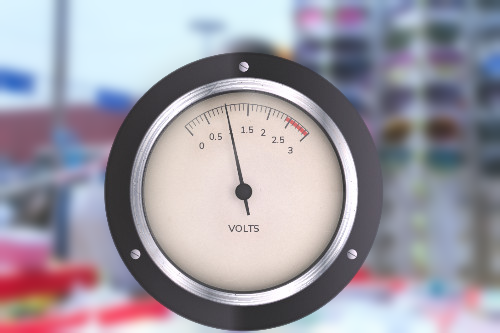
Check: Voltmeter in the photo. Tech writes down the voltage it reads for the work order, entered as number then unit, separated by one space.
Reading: 1 V
